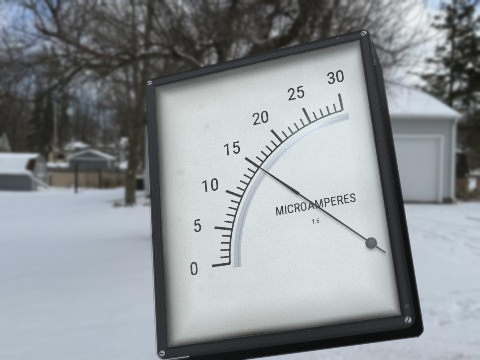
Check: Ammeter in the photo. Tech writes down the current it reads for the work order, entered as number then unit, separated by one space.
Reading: 15 µA
